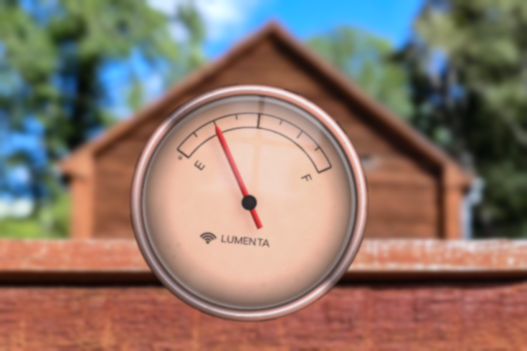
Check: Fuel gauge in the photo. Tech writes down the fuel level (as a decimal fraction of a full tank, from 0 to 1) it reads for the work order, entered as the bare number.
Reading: 0.25
